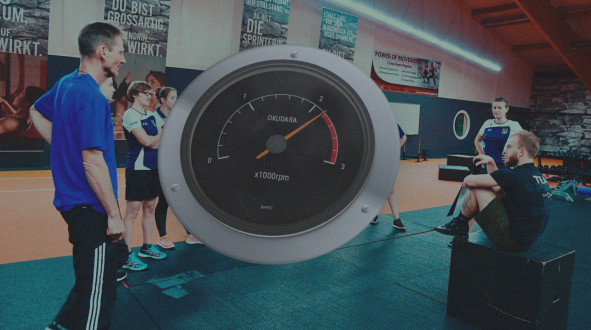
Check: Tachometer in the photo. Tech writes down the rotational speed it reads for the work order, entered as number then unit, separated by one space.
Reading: 2200 rpm
